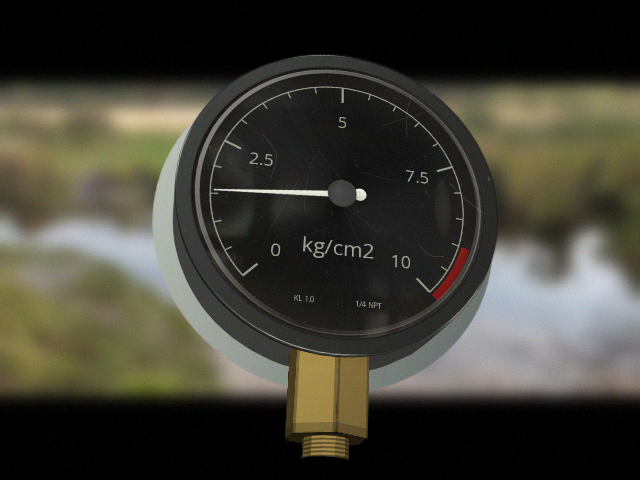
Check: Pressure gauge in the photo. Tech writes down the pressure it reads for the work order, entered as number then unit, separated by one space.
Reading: 1.5 kg/cm²
